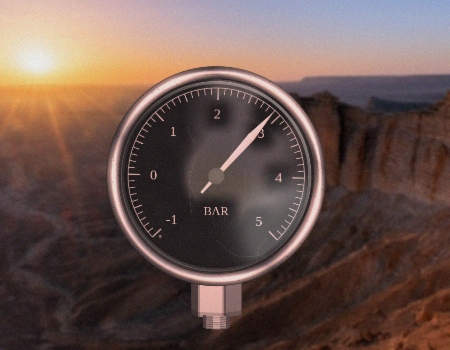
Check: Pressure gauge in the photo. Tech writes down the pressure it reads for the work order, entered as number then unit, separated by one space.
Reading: 2.9 bar
